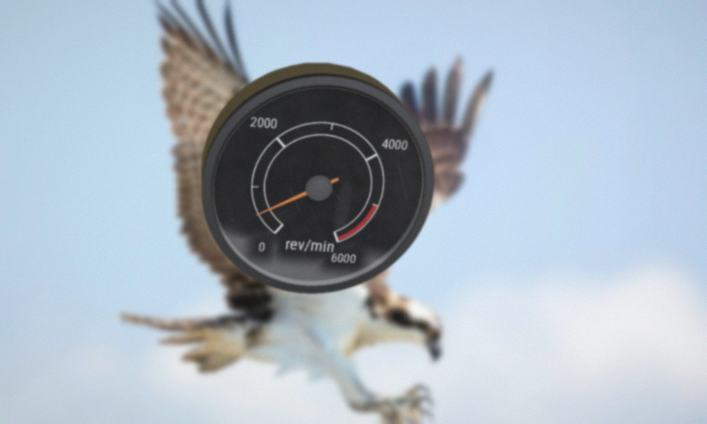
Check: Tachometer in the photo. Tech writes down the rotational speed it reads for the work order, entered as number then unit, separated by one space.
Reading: 500 rpm
